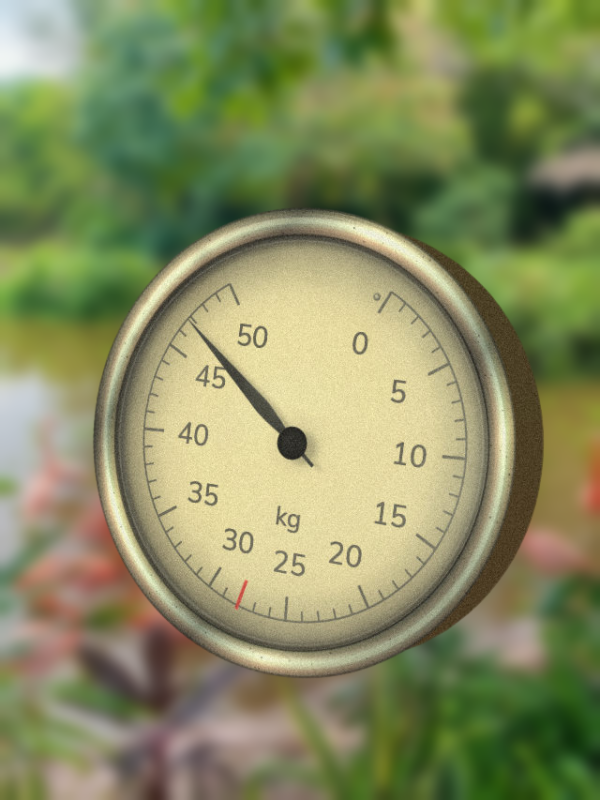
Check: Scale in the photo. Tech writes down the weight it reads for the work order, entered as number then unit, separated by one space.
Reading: 47 kg
